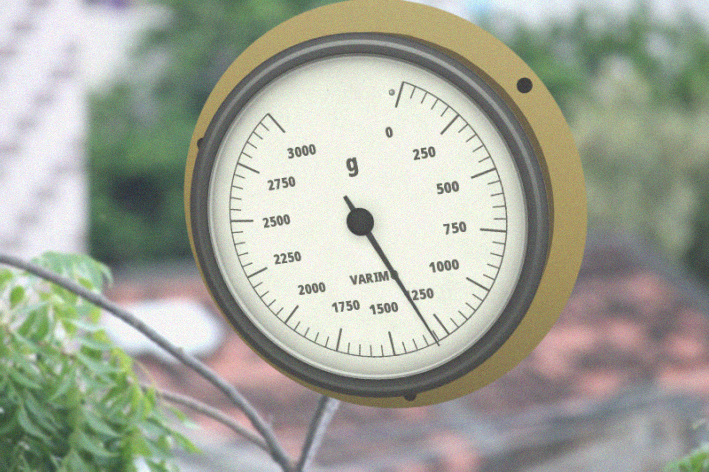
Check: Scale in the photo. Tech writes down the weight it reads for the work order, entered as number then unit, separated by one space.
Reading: 1300 g
